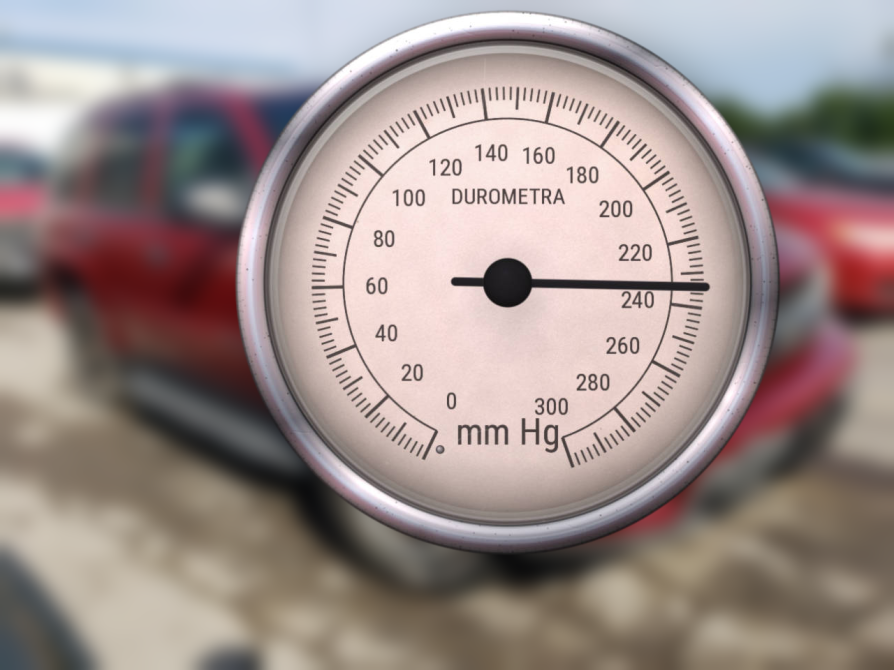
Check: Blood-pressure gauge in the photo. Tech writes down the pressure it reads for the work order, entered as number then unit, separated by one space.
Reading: 234 mmHg
